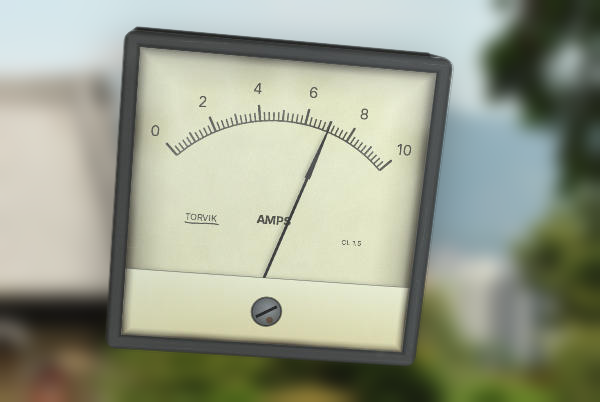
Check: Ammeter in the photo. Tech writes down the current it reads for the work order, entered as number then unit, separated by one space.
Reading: 7 A
